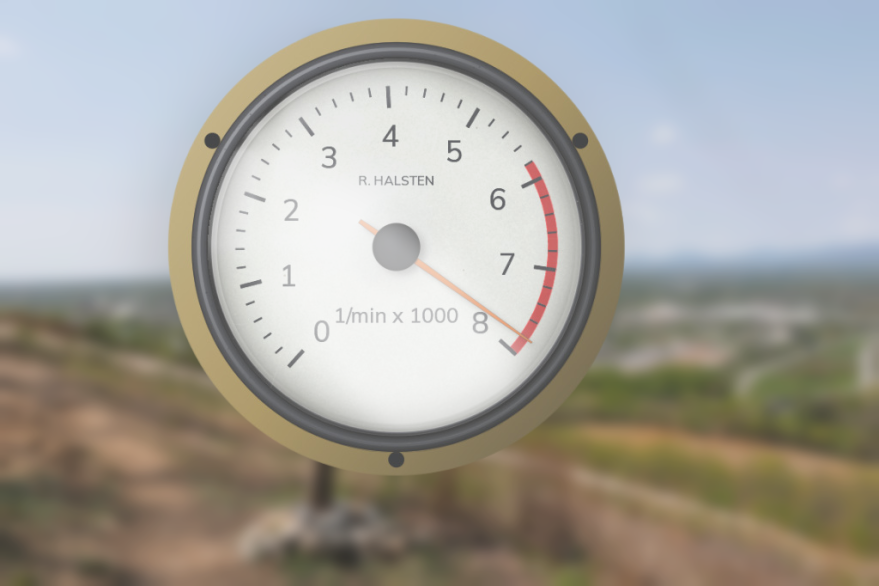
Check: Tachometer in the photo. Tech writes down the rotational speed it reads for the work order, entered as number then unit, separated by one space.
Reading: 7800 rpm
